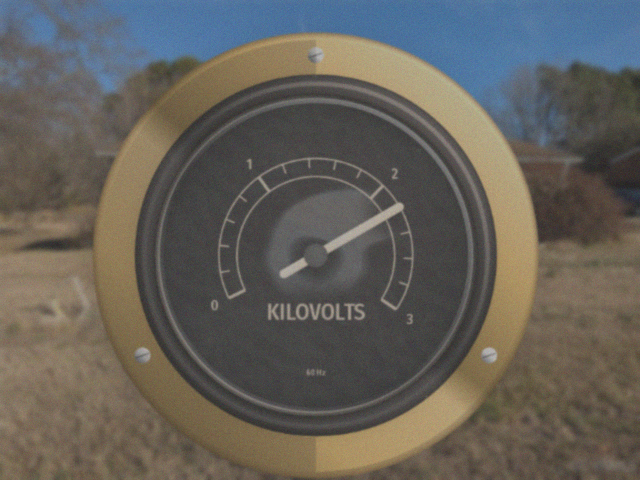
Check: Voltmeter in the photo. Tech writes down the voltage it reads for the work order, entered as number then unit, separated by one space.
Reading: 2.2 kV
